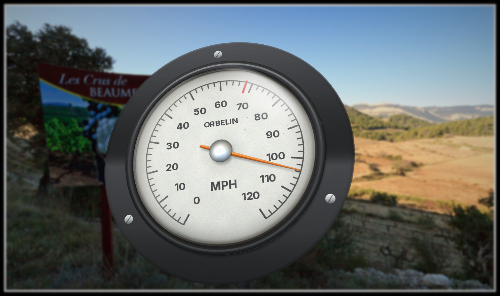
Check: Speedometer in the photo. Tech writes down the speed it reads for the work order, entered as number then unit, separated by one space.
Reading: 104 mph
